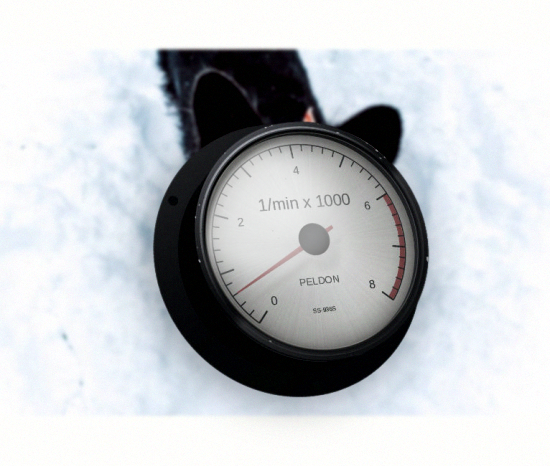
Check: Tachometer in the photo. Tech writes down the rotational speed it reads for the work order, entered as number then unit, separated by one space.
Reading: 600 rpm
